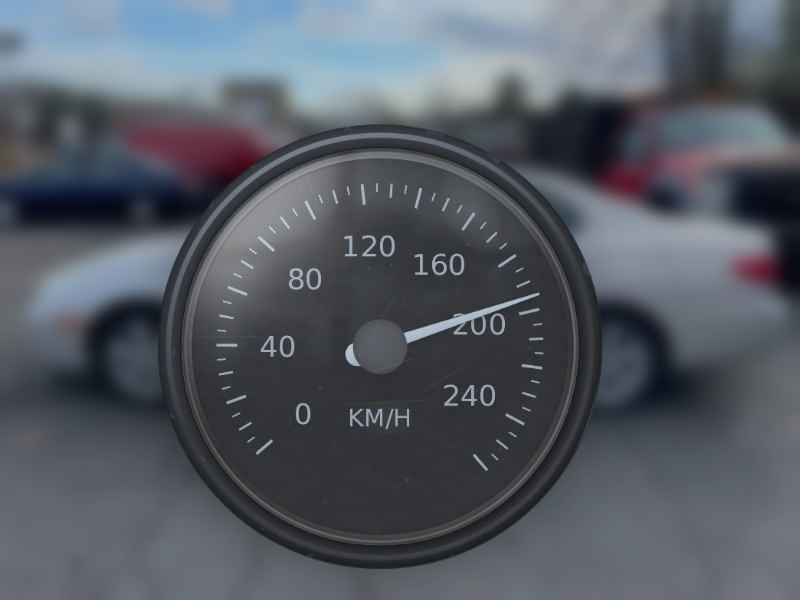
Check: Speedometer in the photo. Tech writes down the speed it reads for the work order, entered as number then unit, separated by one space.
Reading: 195 km/h
